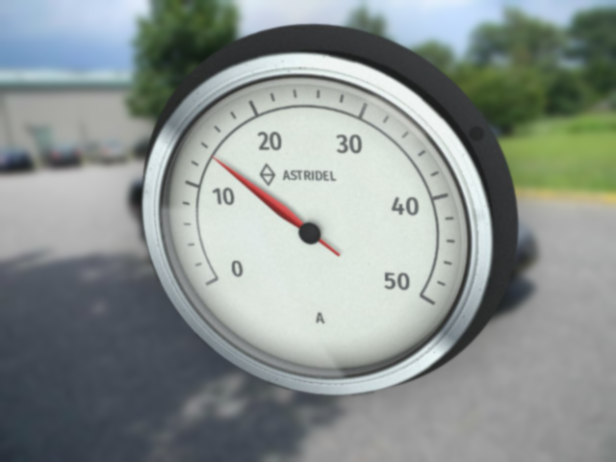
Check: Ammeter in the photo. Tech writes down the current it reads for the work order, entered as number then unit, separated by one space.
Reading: 14 A
